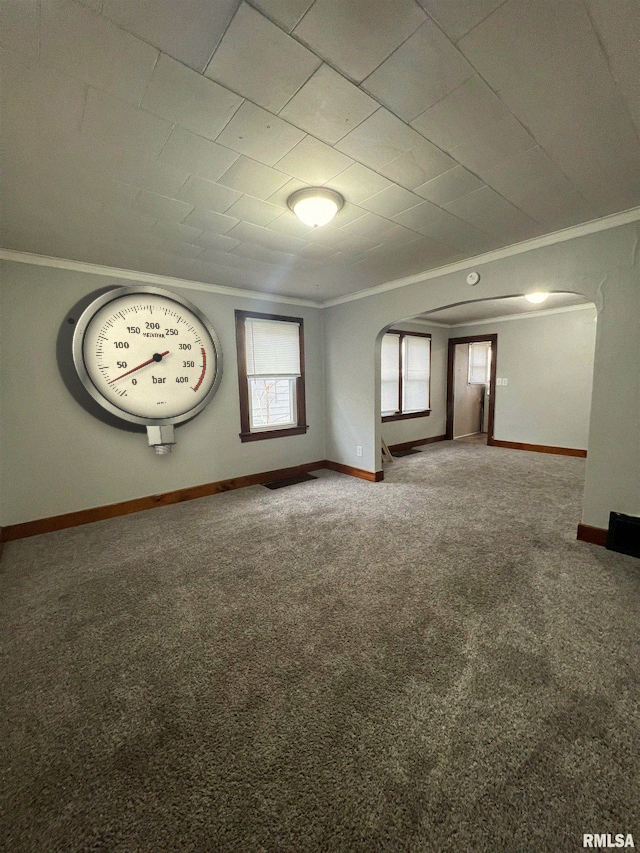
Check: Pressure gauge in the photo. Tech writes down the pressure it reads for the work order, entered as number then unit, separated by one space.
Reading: 25 bar
